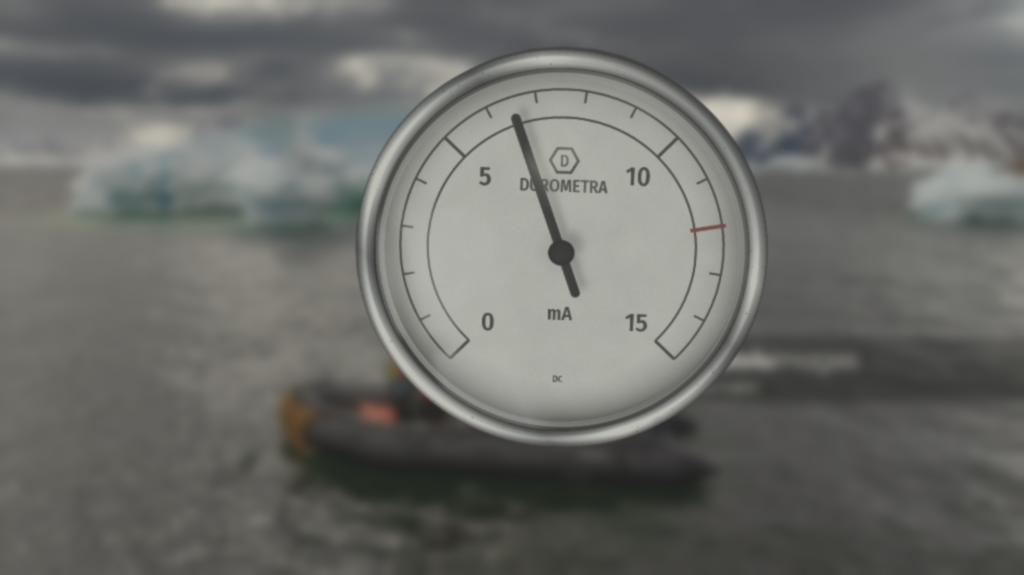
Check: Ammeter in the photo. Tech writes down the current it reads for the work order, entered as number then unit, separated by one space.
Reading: 6.5 mA
